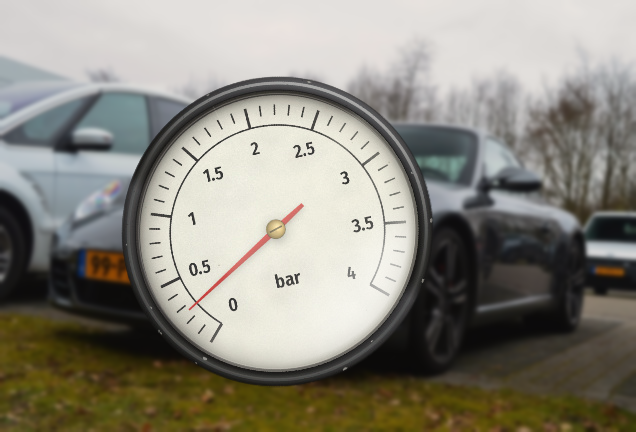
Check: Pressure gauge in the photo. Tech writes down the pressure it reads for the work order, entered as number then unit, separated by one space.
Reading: 0.25 bar
